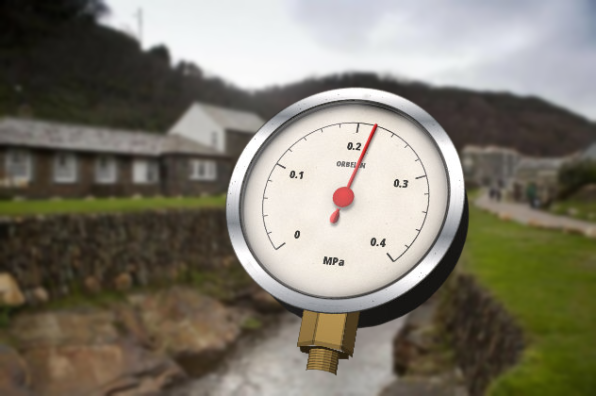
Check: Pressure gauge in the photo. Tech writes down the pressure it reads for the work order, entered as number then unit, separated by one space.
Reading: 0.22 MPa
